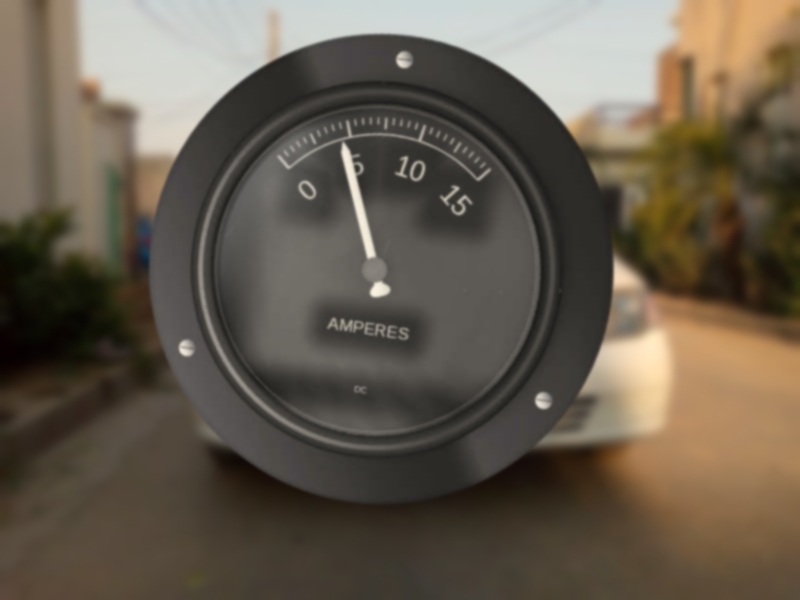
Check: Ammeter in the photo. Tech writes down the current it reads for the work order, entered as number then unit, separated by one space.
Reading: 4.5 A
